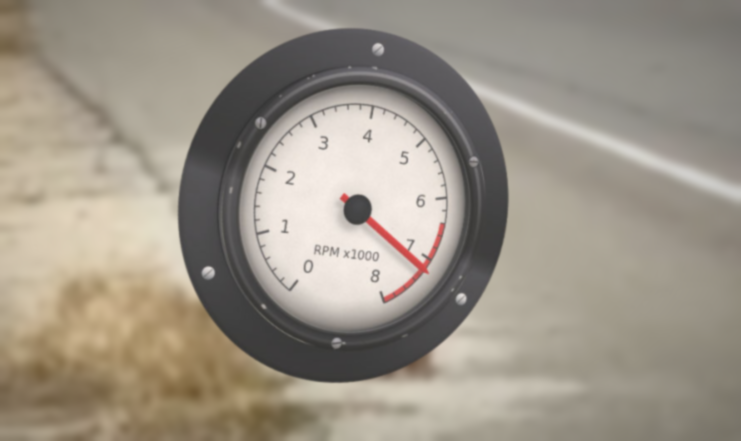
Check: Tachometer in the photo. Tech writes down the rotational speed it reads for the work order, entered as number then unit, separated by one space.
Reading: 7200 rpm
